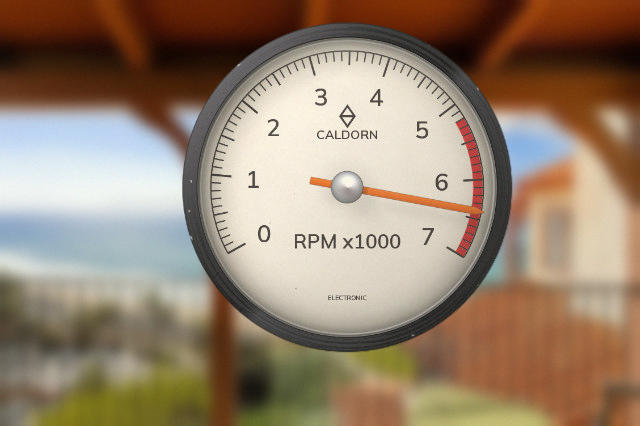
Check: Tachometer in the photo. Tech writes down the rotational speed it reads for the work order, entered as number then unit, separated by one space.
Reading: 6400 rpm
